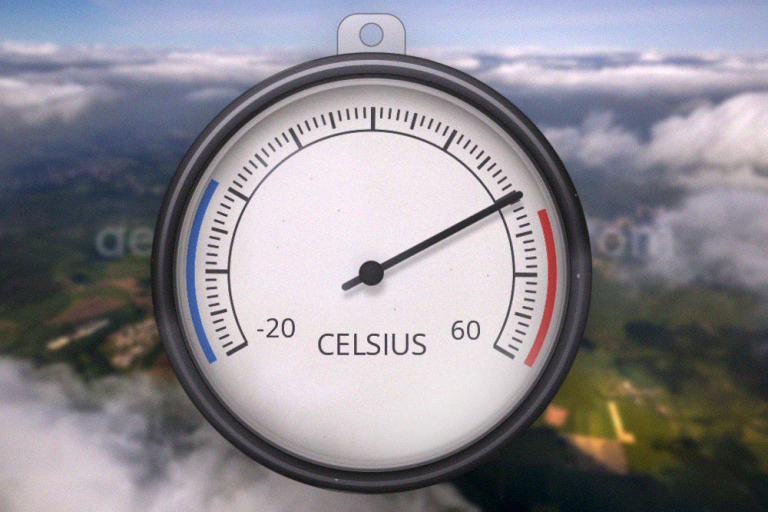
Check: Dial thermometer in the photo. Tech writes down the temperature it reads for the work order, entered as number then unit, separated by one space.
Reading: 40.5 °C
